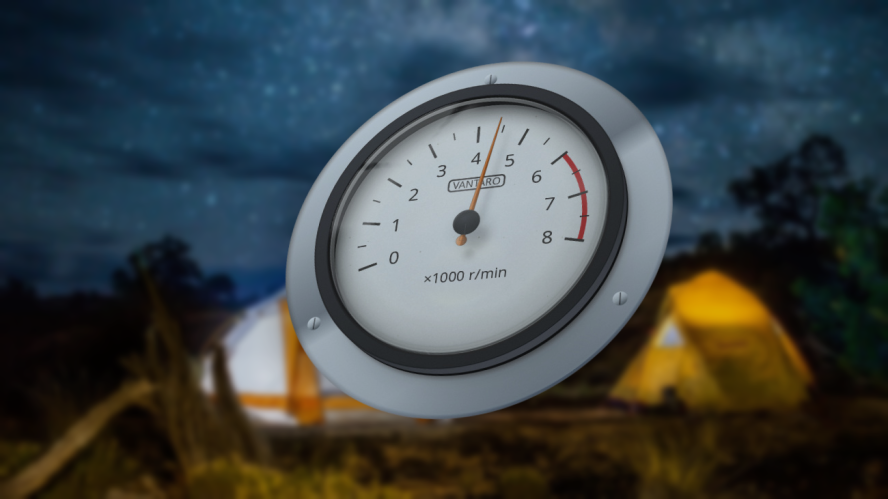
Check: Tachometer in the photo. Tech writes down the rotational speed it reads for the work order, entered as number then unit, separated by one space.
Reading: 4500 rpm
